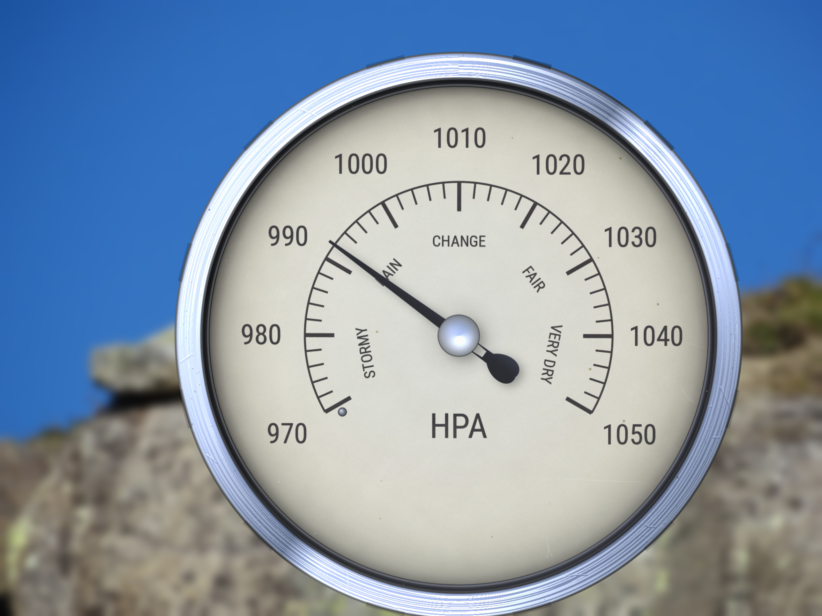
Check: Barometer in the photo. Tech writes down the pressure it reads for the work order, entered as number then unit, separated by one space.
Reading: 992 hPa
